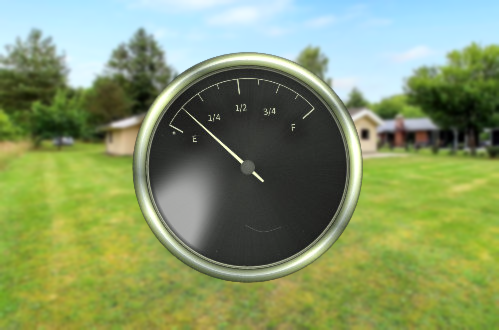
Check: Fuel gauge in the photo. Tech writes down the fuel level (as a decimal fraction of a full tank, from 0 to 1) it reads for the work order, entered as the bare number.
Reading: 0.125
